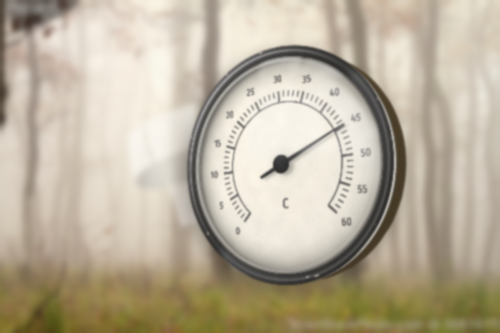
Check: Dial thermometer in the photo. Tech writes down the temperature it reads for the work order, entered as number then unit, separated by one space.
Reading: 45 °C
